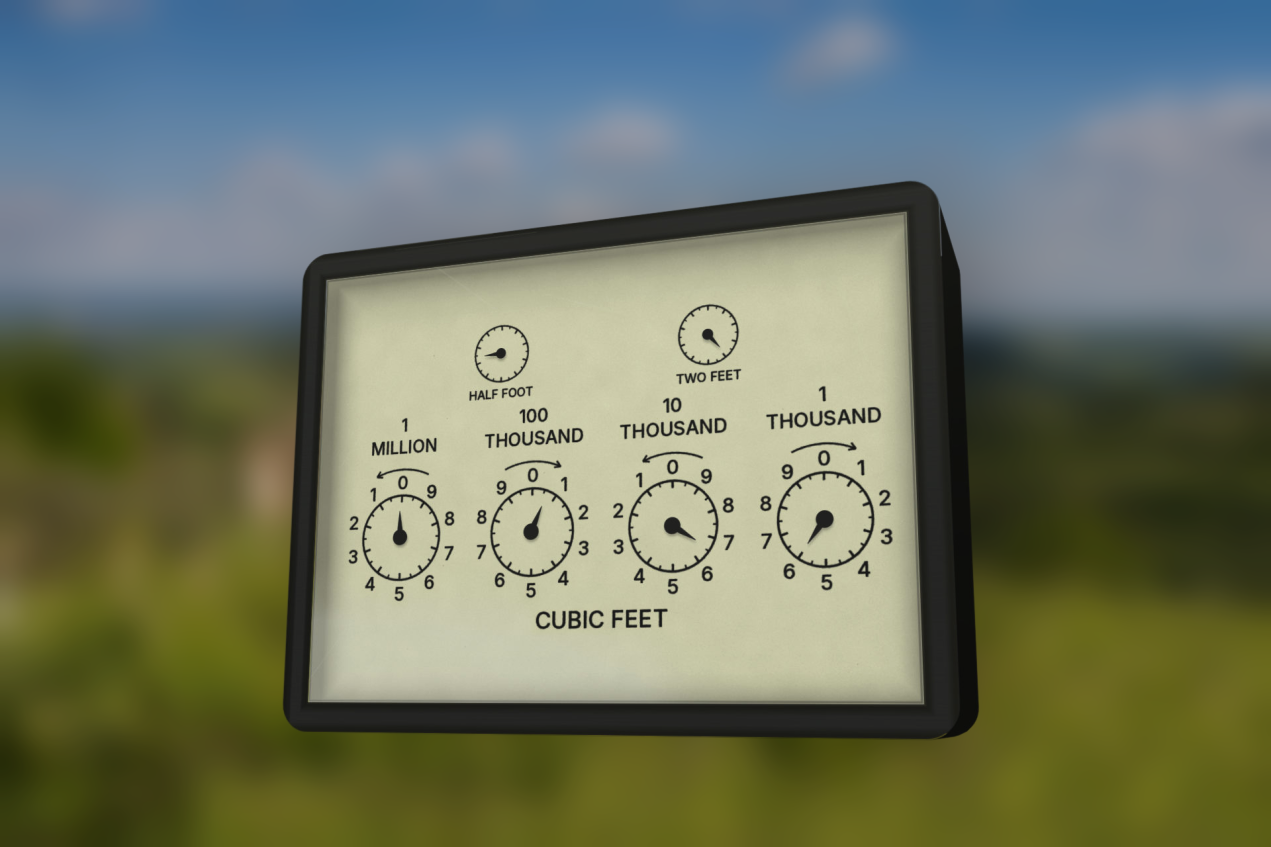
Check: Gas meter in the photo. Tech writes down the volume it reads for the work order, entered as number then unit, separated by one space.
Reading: 6600 ft³
